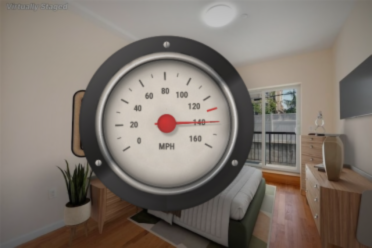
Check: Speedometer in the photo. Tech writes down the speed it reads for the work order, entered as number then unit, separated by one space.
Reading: 140 mph
